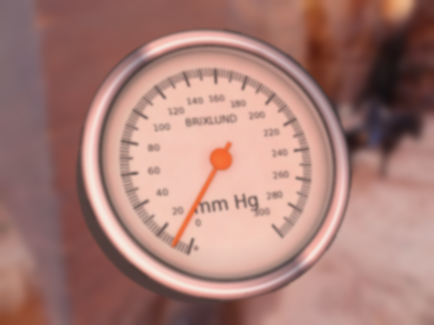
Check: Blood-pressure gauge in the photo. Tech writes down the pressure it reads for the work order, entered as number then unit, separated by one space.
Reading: 10 mmHg
